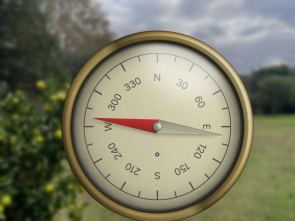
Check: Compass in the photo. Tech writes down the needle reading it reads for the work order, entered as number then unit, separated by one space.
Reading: 277.5 °
